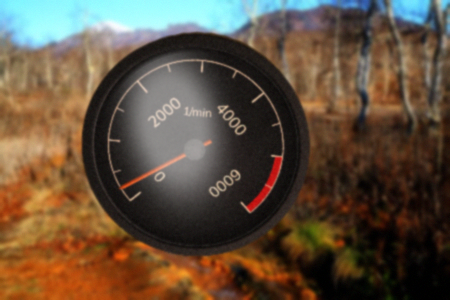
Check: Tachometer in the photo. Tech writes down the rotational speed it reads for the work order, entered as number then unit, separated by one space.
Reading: 250 rpm
